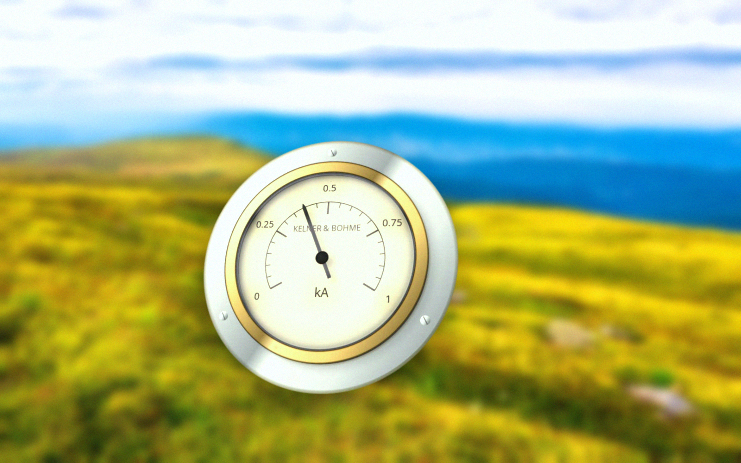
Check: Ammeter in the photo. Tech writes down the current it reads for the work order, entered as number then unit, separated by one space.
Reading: 0.4 kA
